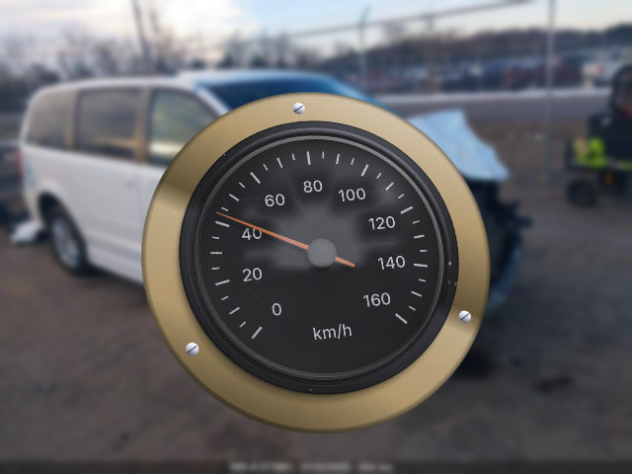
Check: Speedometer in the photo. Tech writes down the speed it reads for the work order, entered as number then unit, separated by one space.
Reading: 42.5 km/h
